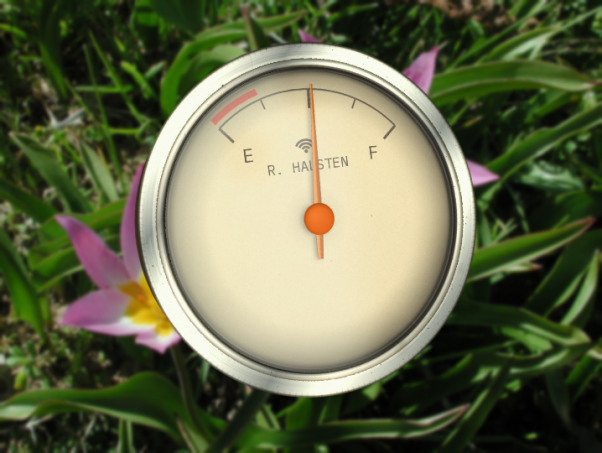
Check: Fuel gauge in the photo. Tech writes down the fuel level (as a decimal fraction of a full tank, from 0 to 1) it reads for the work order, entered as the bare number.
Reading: 0.5
